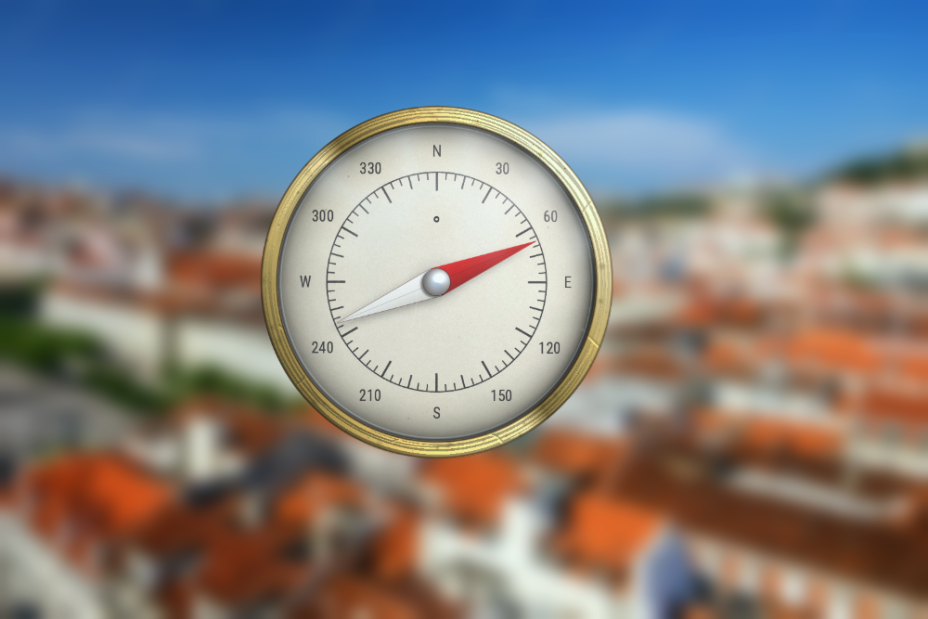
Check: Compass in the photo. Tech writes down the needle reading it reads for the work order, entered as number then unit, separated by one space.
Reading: 67.5 °
